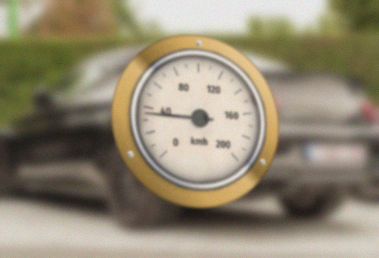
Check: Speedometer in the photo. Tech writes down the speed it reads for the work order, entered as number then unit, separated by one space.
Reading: 35 km/h
